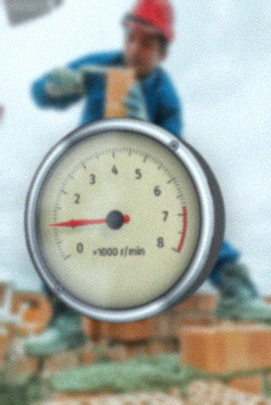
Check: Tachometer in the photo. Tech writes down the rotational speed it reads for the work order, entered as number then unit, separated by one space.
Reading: 1000 rpm
